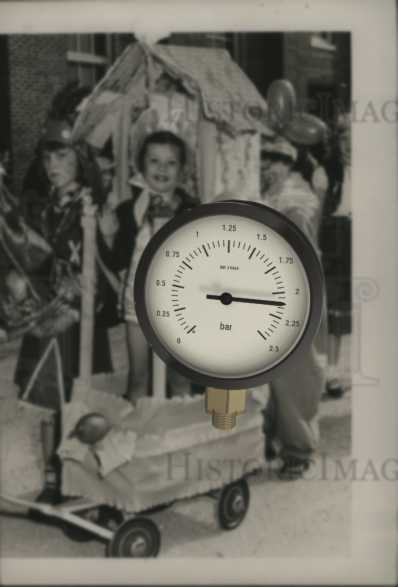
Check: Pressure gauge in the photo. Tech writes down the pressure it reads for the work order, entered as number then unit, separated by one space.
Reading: 2.1 bar
